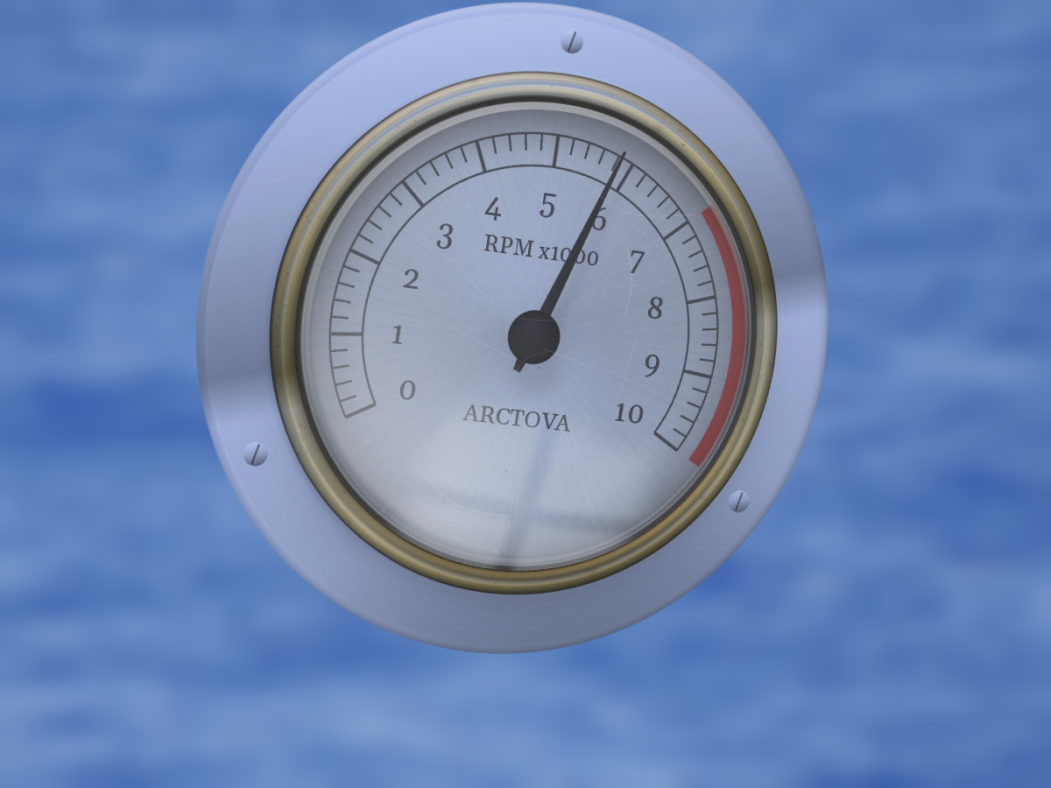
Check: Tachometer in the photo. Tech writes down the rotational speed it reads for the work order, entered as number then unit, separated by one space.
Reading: 5800 rpm
